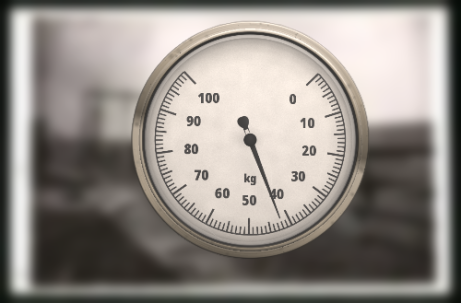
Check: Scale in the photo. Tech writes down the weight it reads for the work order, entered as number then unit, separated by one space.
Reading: 42 kg
